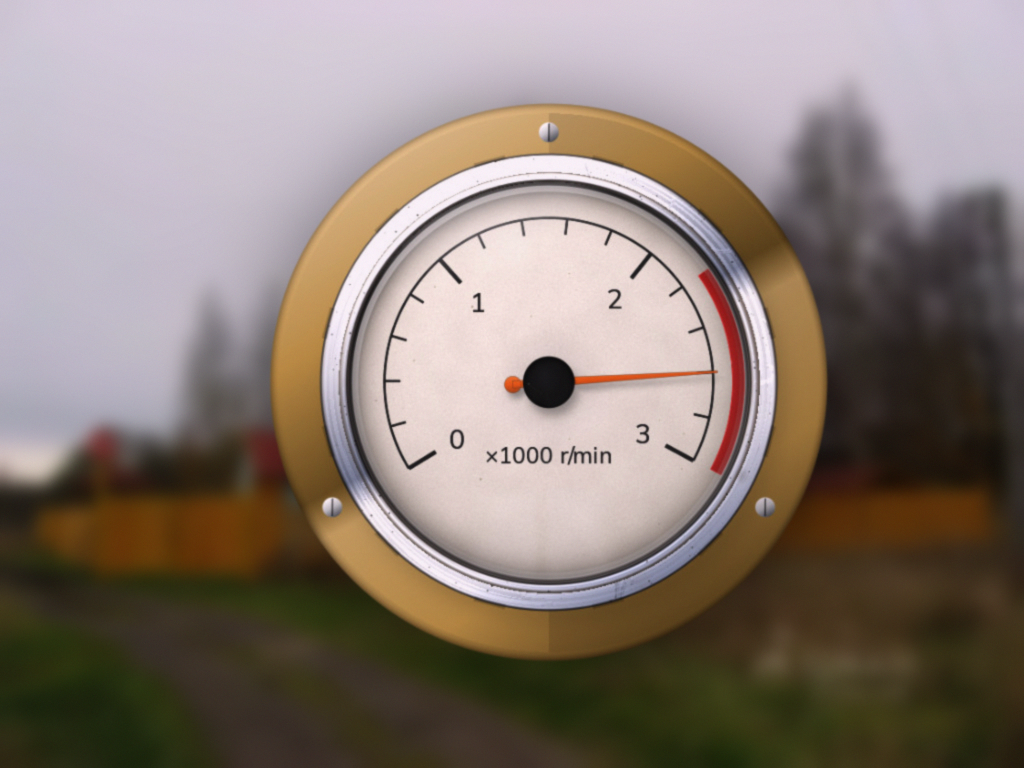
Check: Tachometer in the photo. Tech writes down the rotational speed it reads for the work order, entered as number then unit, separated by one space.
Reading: 2600 rpm
